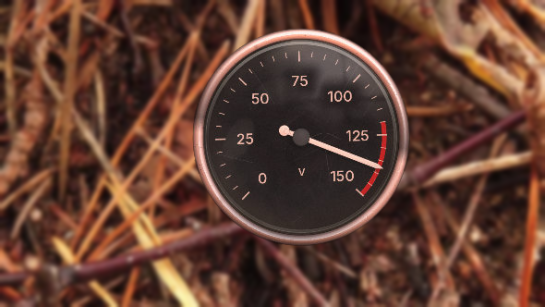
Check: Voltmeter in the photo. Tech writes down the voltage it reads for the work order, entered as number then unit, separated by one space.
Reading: 137.5 V
